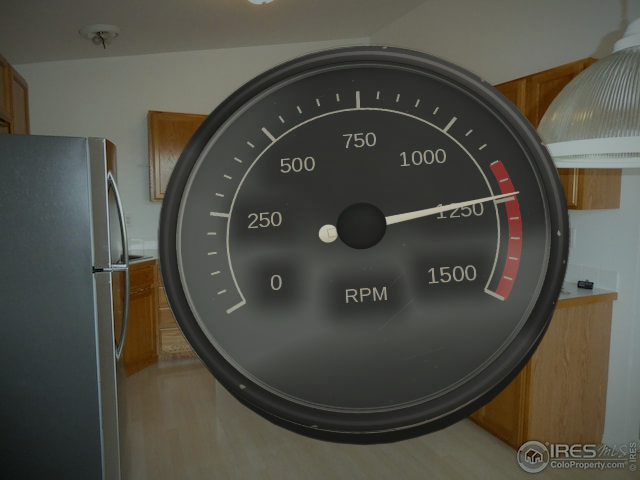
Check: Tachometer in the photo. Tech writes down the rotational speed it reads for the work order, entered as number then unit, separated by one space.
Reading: 1250 rpm
